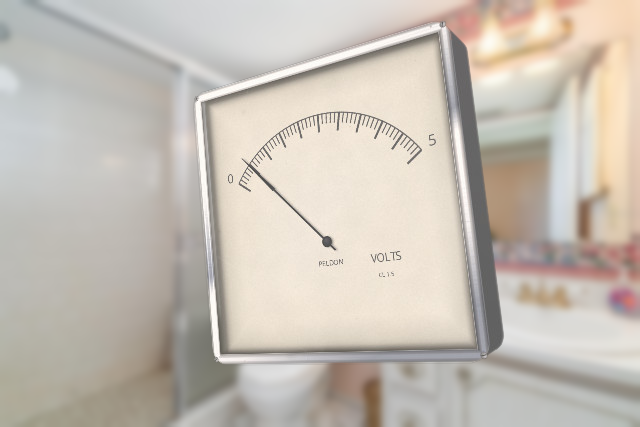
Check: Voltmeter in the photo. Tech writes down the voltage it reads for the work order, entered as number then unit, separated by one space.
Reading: 0.5 V
